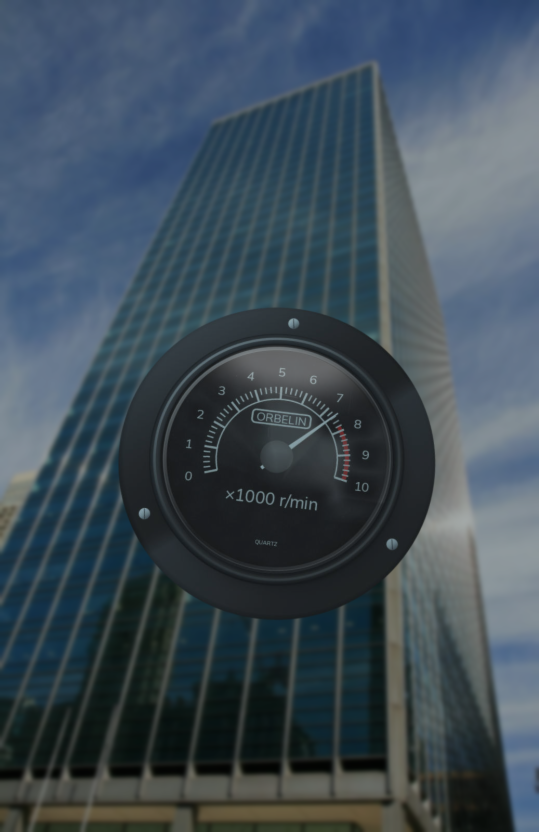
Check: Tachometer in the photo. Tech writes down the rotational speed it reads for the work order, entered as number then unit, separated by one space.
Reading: 7400 rpm
